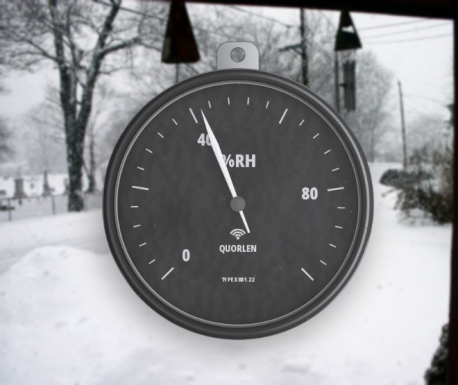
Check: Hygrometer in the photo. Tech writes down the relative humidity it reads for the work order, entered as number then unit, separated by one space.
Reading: 42 %
